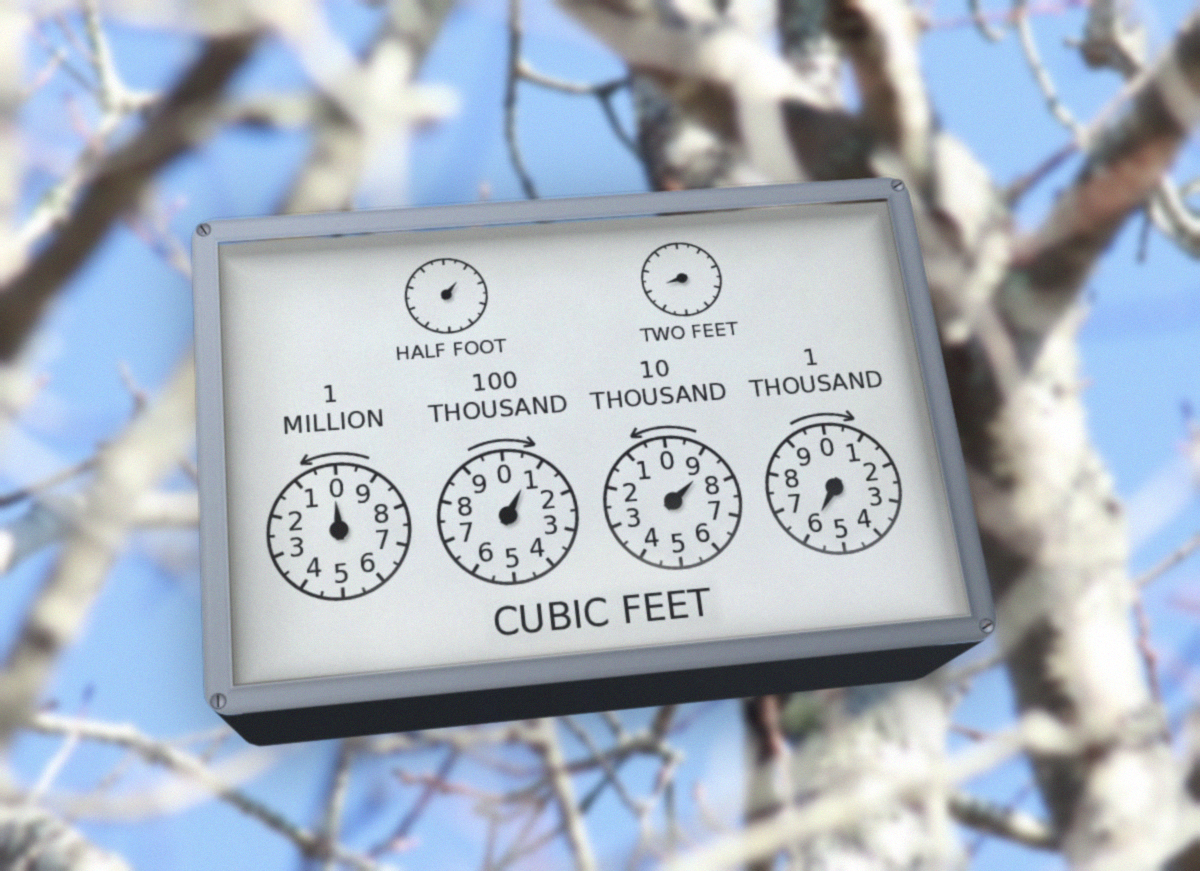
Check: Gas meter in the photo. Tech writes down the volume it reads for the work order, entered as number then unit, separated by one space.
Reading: 8600 ft³
